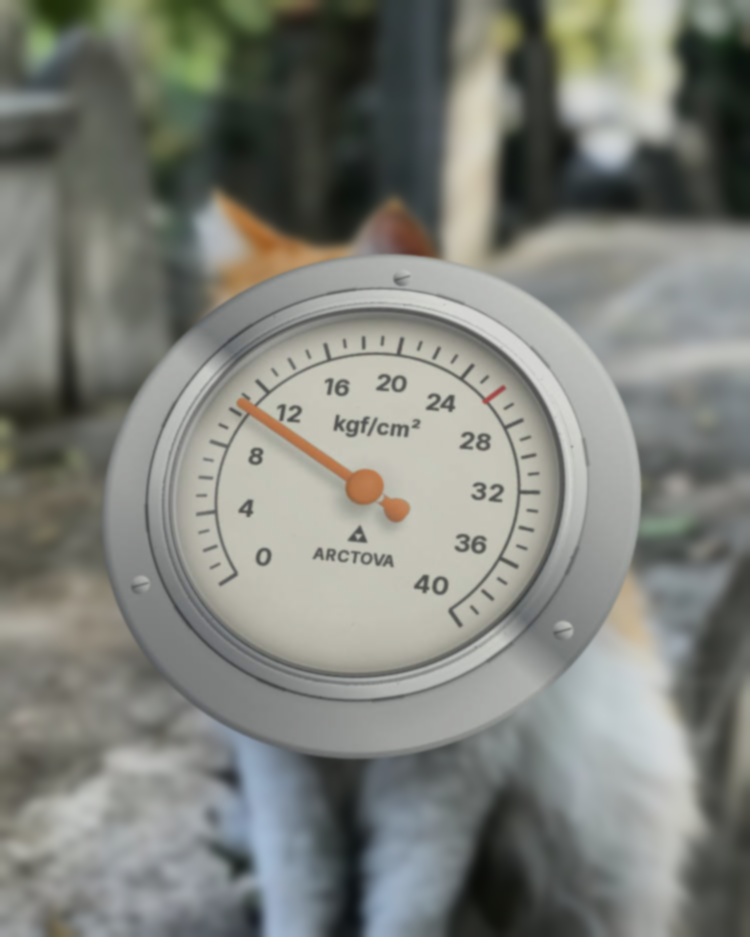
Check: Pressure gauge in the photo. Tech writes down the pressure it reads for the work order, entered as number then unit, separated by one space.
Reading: 10.5 kg/cm²
